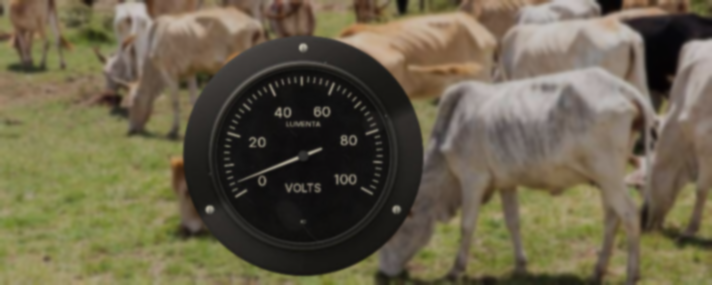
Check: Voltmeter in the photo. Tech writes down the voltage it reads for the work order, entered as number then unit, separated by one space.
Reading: 4 V
